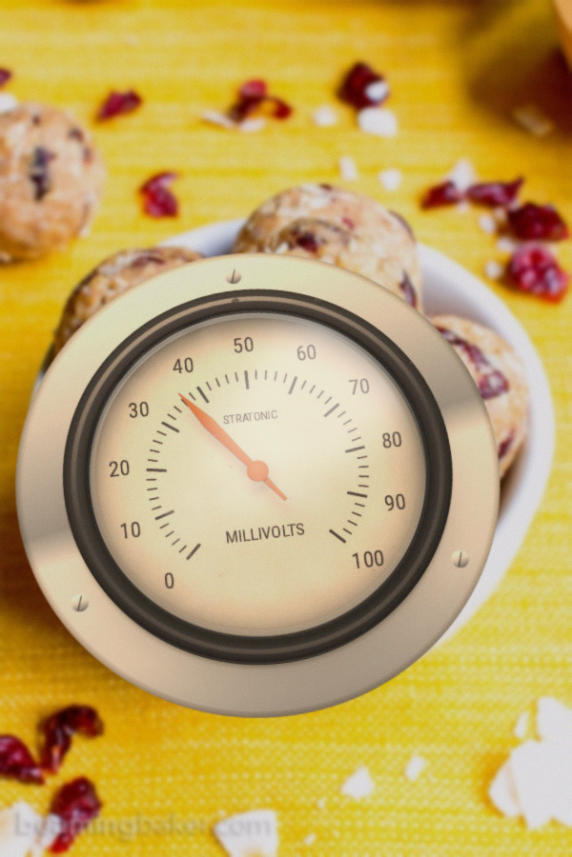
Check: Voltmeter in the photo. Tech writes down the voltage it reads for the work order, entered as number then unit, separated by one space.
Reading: 36 mV
